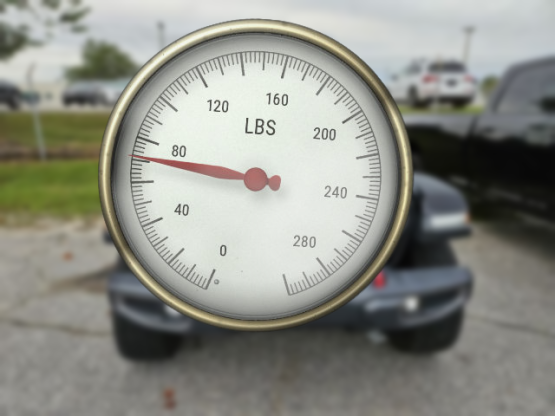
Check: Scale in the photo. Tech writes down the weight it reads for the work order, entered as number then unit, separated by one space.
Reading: 72 lb
